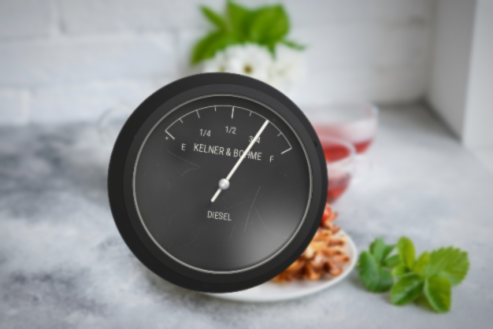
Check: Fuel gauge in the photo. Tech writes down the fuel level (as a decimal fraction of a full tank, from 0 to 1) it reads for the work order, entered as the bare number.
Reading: 0.75
